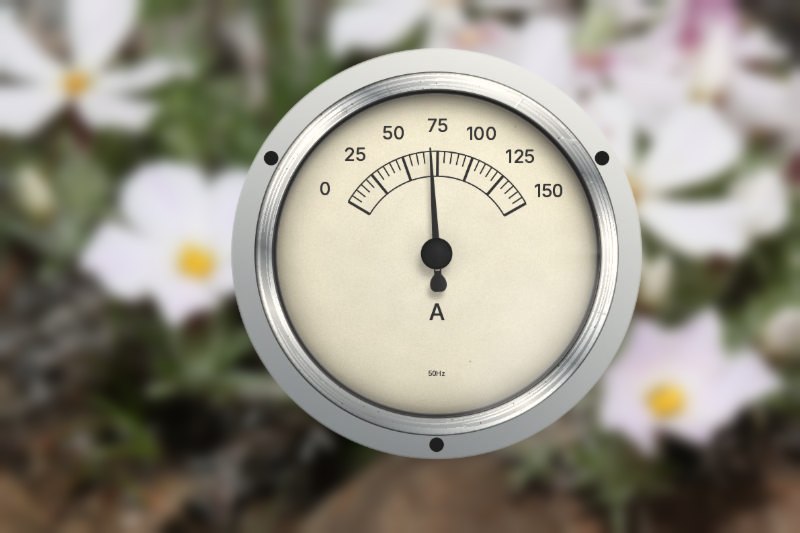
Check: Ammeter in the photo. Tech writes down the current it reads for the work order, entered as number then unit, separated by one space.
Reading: 70 A
